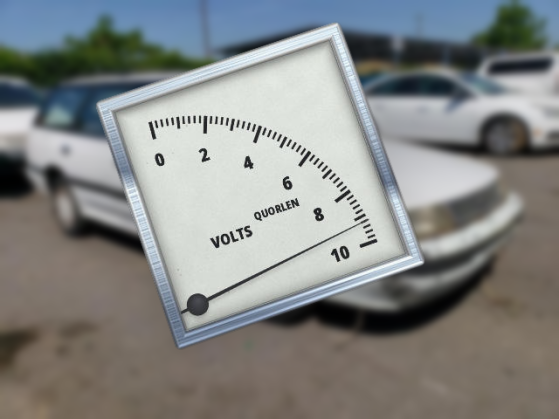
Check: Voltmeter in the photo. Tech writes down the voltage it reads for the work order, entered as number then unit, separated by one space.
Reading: 9.2 V
